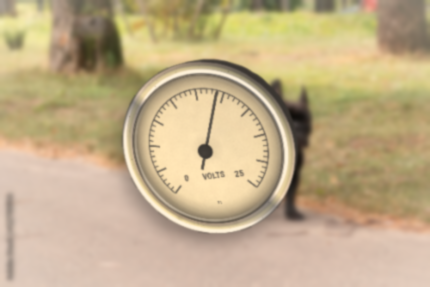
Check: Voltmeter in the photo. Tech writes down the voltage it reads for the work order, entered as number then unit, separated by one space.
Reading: 14.5 V
